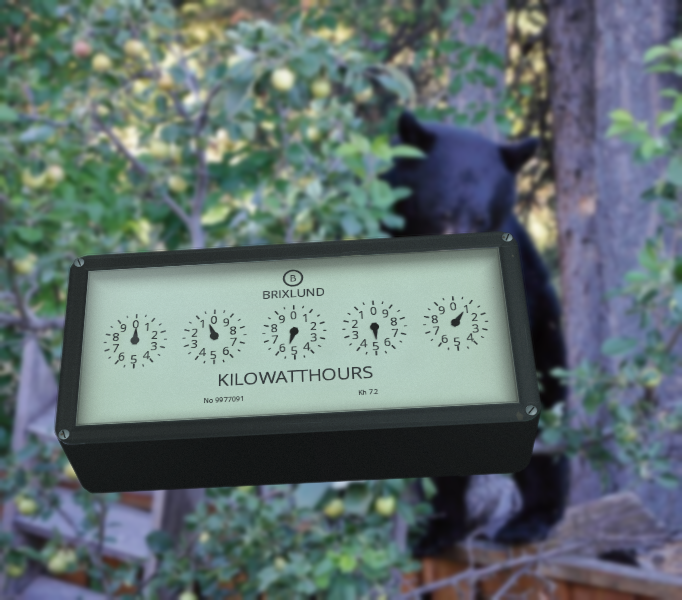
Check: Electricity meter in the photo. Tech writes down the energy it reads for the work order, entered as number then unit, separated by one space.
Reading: 551 kWh
